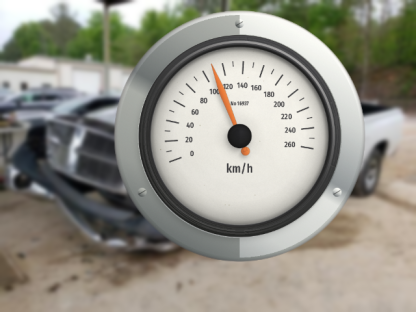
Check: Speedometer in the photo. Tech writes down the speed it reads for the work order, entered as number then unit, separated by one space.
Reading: 110 km/h
